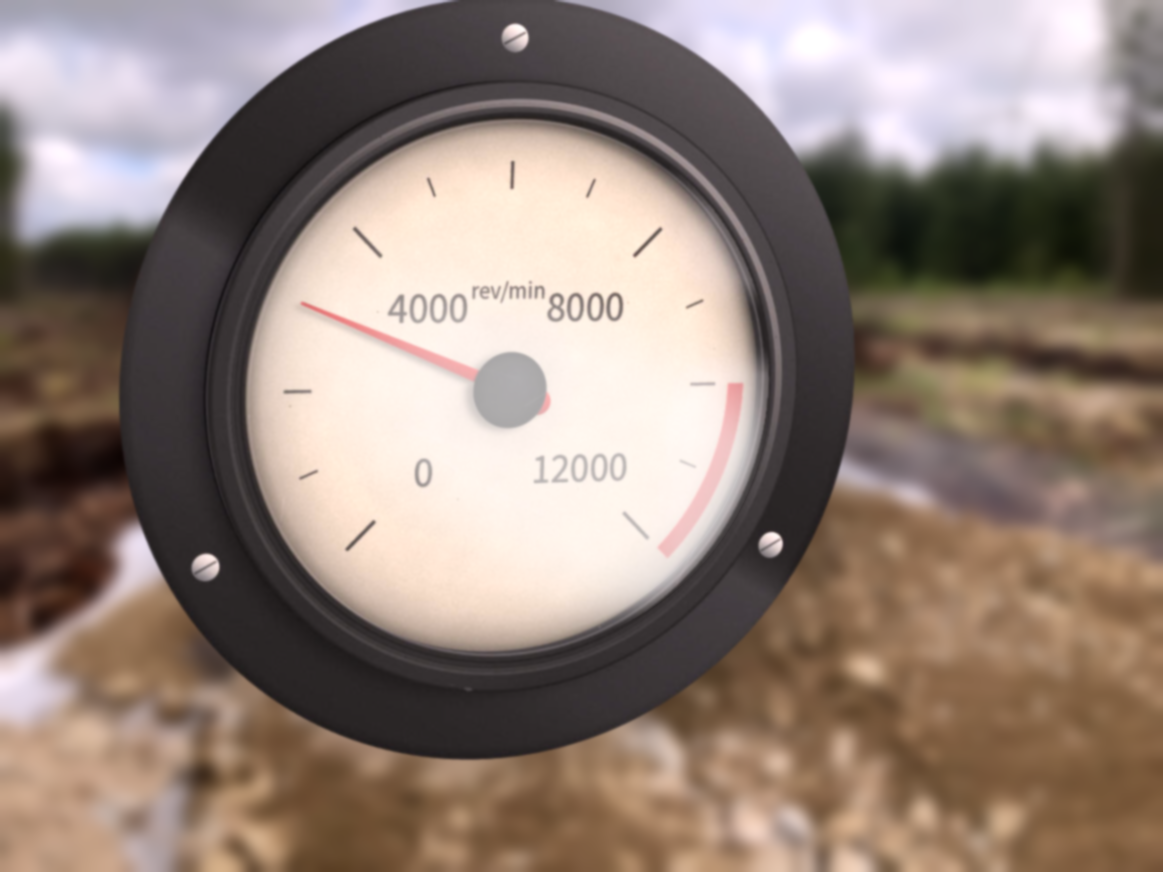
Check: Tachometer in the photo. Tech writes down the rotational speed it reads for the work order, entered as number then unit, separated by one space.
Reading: 3000 rpm
